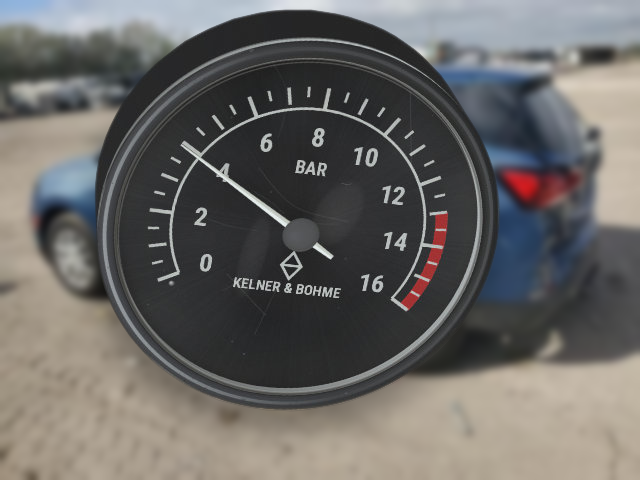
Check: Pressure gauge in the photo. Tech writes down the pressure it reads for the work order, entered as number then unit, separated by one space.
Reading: 4 bar
